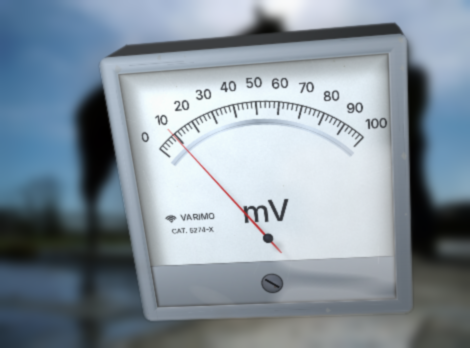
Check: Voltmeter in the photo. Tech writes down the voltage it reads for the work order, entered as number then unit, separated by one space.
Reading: 10 mV
